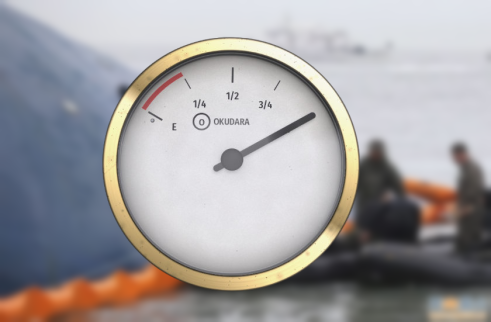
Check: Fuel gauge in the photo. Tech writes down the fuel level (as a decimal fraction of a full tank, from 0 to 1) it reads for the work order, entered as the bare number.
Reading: 1
